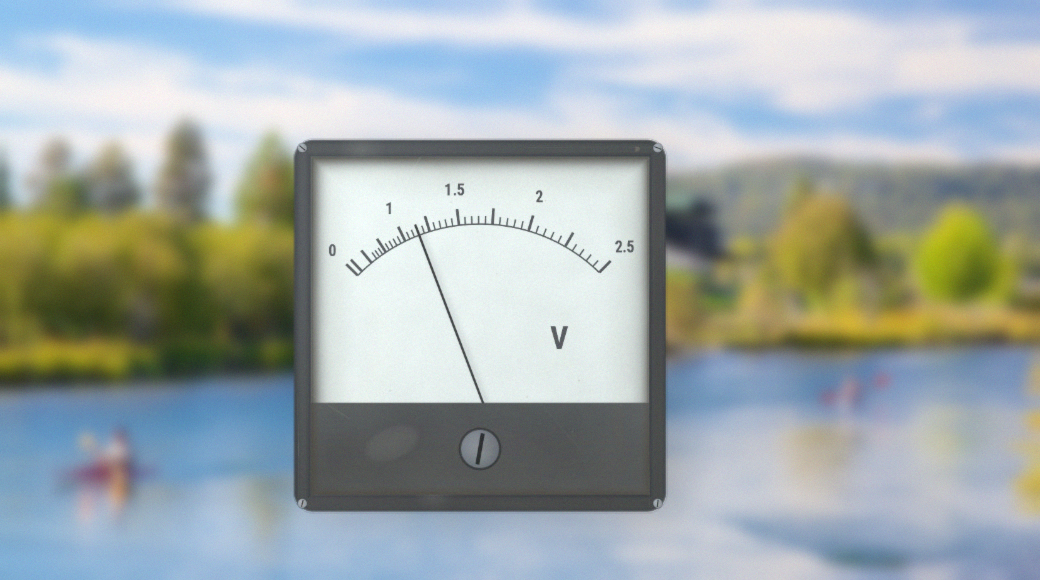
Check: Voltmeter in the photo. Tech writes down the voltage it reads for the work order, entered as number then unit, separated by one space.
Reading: 1.15 V
